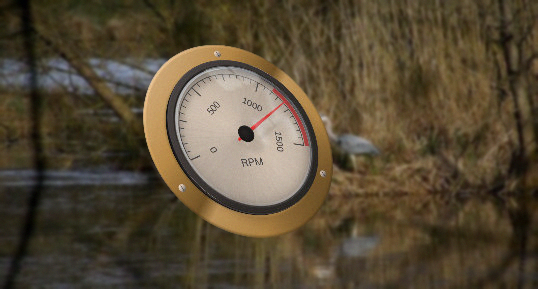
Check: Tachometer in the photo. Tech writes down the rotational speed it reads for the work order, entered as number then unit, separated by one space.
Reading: 1200 rpm
